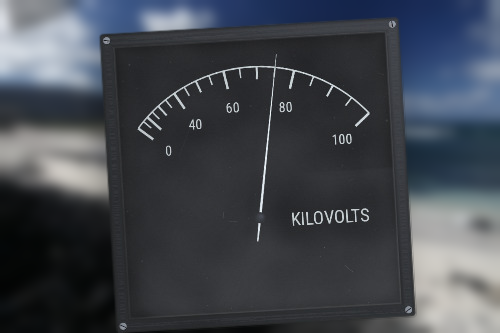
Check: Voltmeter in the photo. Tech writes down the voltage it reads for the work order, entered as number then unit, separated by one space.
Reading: 75 kV
